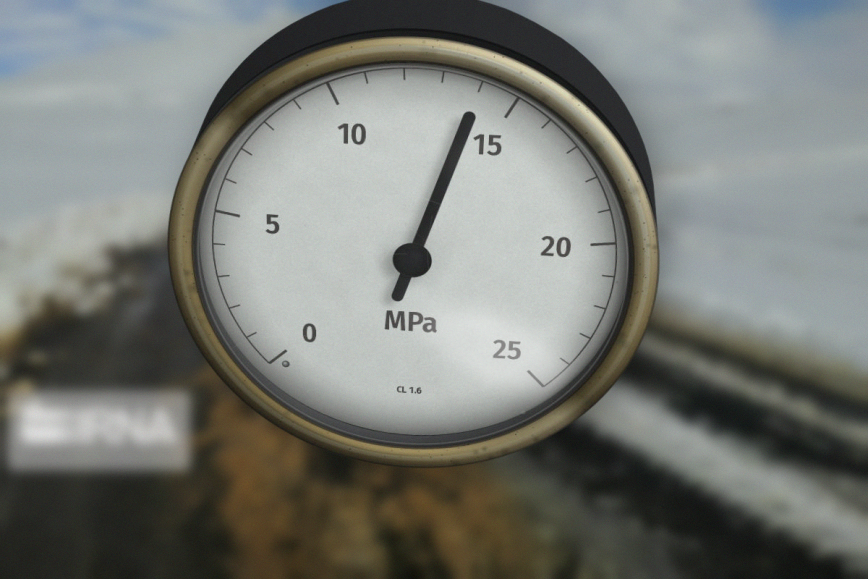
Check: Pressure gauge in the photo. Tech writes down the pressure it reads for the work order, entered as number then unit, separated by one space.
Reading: 14 MPa
